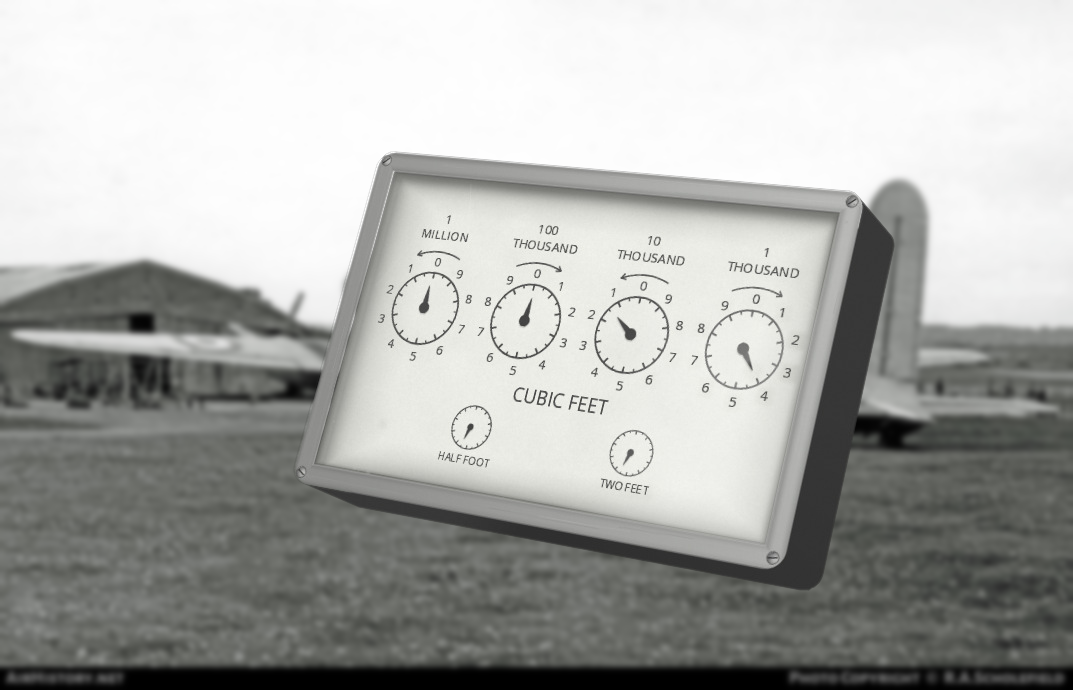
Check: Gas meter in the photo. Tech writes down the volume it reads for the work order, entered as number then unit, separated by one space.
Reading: 1400 ft³
